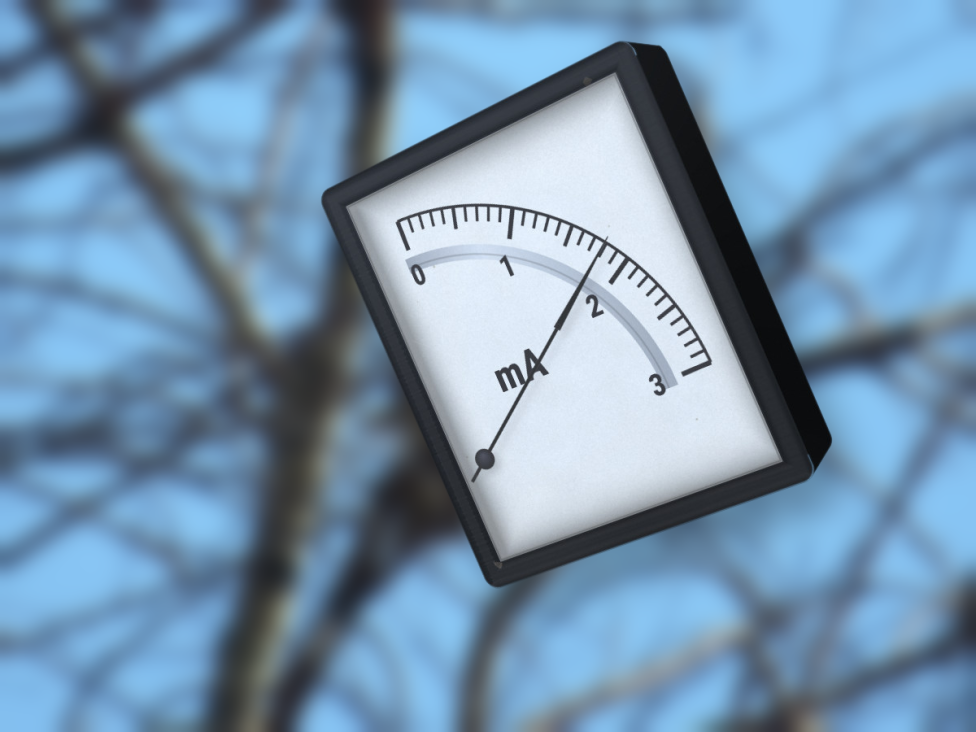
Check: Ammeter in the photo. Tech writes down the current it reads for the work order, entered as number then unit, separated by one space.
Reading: 1.8 mA
